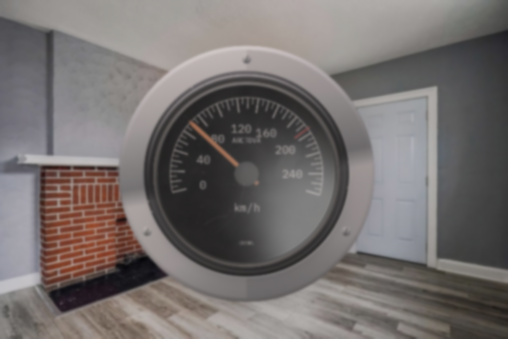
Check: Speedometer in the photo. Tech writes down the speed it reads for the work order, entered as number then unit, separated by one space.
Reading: 70 km/h
